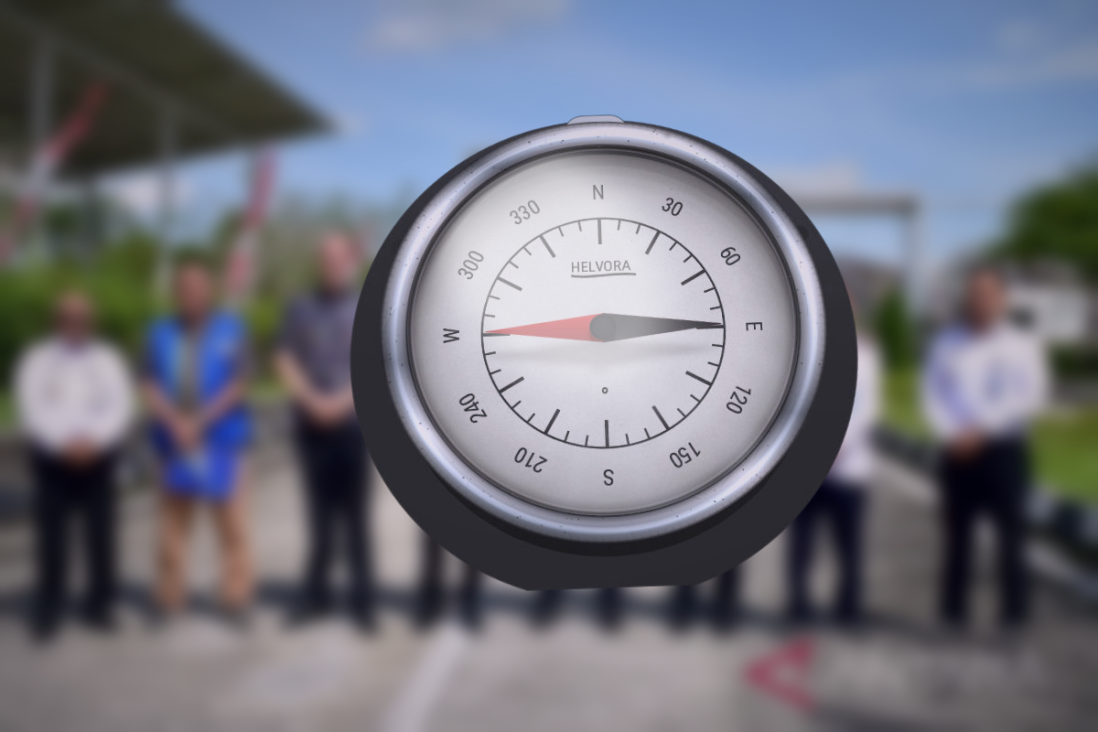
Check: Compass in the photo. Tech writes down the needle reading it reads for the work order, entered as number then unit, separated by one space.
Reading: 270 °
